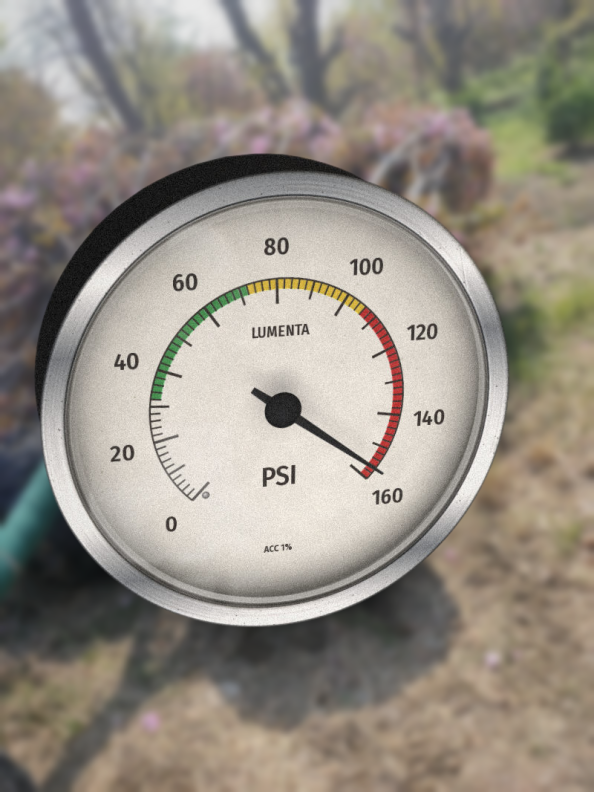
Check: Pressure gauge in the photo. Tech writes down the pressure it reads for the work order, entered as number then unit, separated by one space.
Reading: 156 psi
